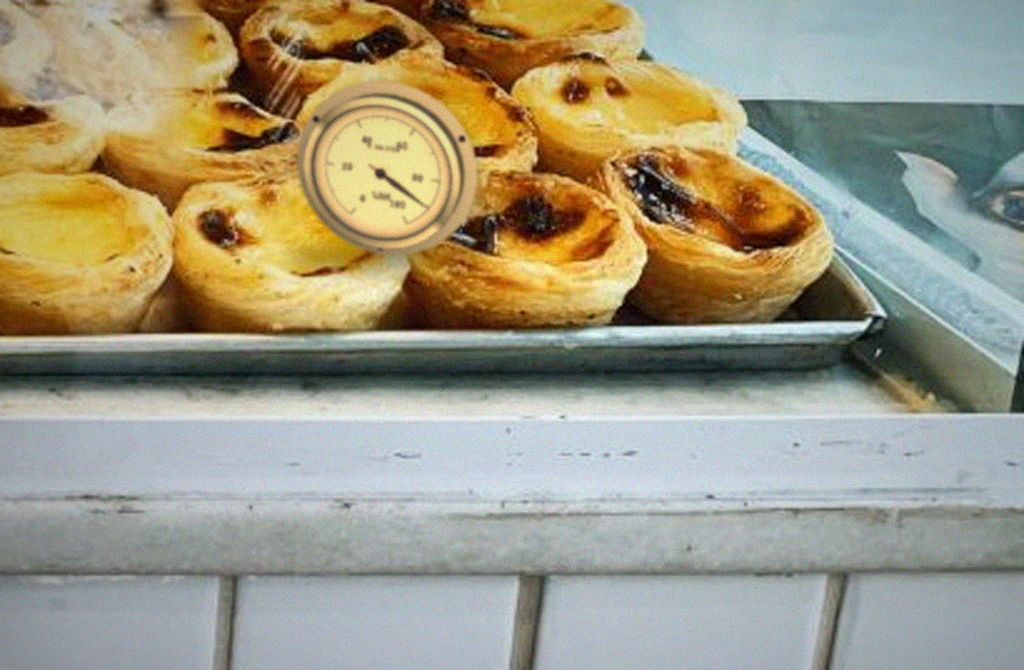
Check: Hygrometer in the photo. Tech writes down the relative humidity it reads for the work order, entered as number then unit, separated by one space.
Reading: 90 %
